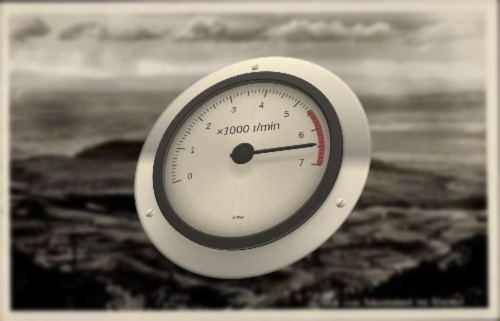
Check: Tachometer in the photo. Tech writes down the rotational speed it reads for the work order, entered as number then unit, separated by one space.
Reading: 6500 rpm
